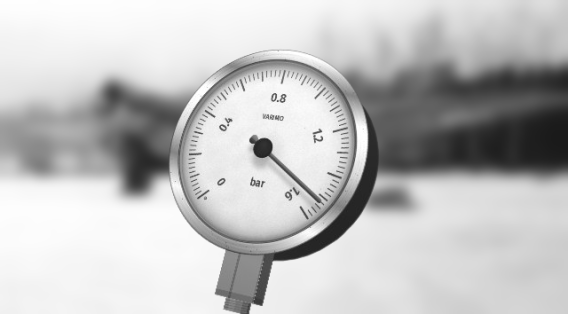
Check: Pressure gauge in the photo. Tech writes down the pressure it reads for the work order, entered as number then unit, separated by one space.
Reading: 1.52 bar
